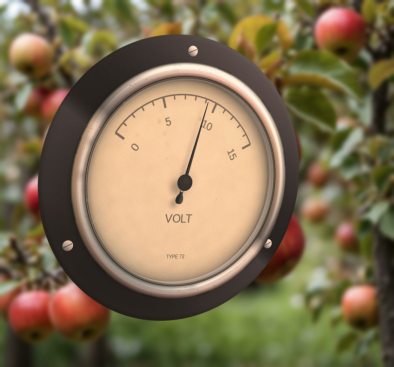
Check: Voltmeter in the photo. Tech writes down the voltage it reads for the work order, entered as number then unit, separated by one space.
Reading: 9 V
